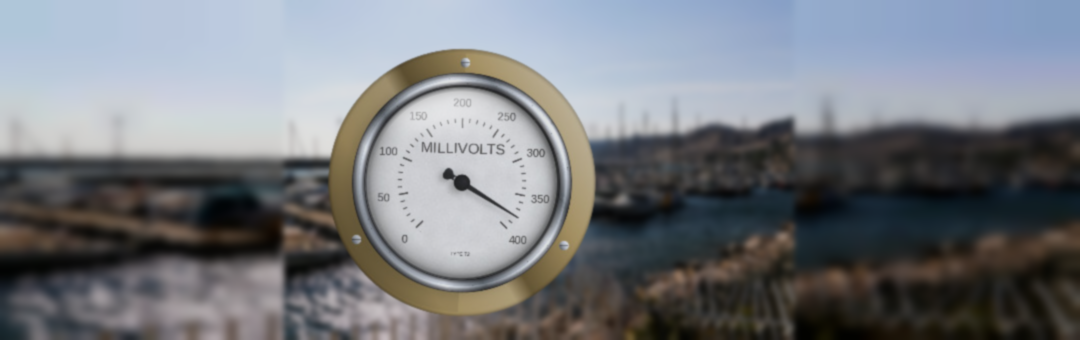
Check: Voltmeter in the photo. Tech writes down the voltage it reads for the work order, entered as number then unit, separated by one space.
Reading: 380 mV
